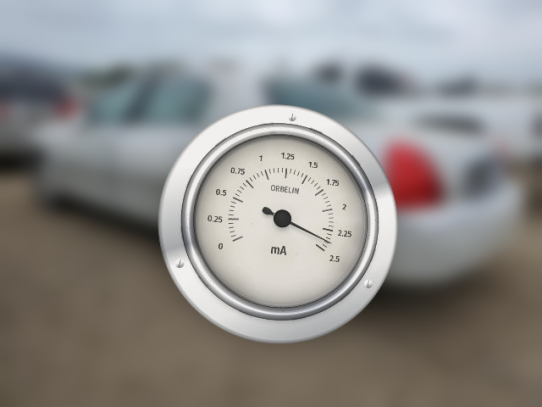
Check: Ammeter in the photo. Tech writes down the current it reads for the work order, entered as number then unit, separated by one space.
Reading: 2.4 mA
